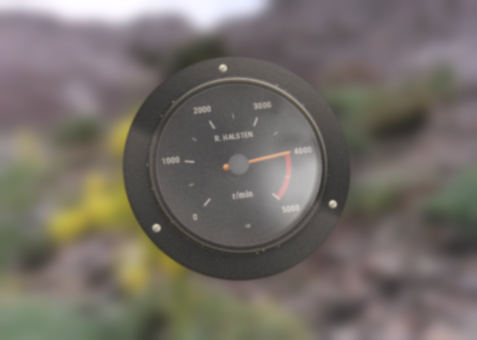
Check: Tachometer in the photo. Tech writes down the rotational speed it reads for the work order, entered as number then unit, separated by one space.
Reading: 4000 rpm
